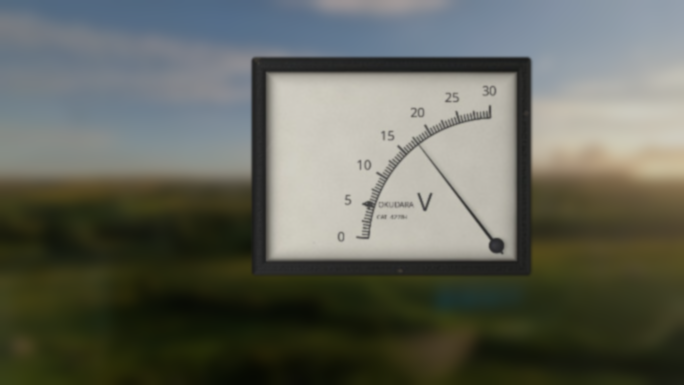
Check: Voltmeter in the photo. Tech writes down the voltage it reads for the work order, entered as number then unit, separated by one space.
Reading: 17.5 V
